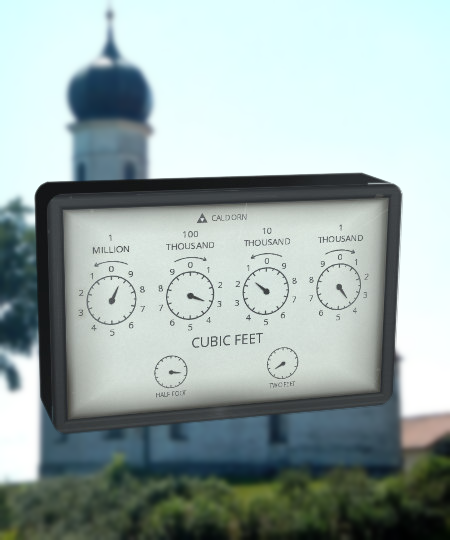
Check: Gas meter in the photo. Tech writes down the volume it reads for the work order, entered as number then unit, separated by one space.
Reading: 931400 ft³
